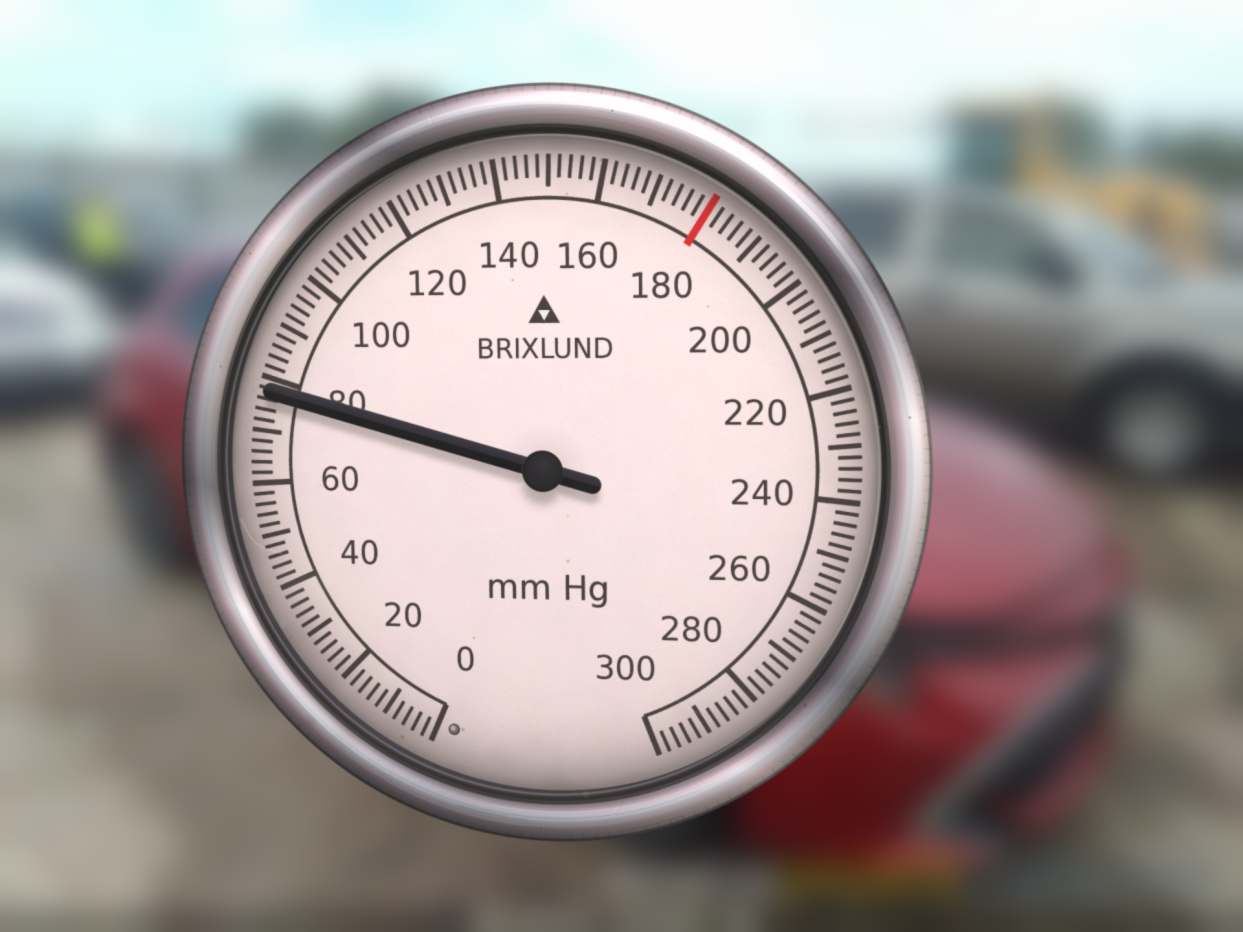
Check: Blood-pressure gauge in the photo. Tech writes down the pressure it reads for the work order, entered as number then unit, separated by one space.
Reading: 78 mmHg
